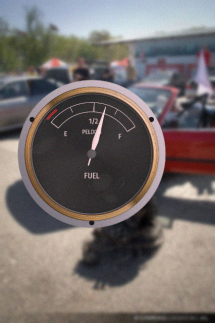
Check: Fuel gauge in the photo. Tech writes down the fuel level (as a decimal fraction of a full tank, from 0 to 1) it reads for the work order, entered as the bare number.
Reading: 0.625
